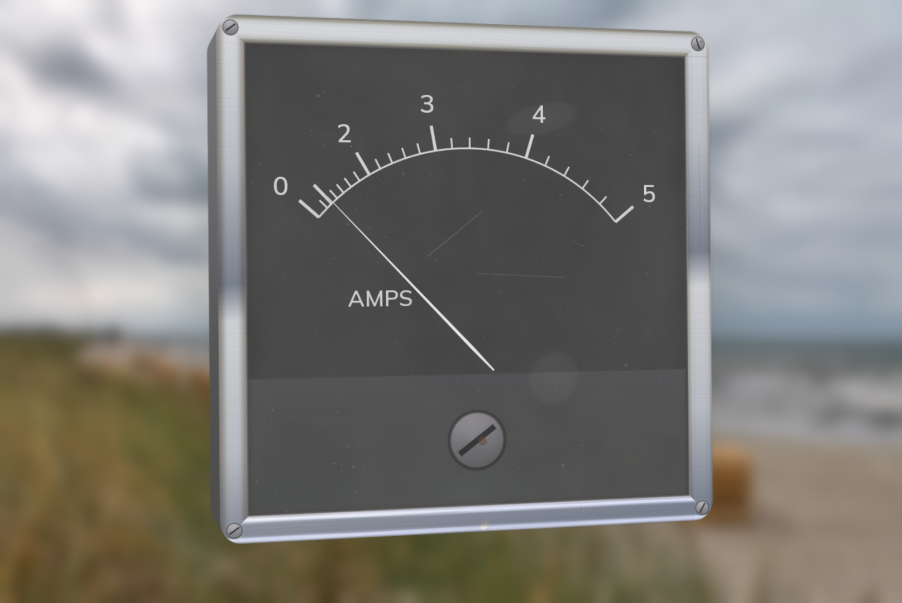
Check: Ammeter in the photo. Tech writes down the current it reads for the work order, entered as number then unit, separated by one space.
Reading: 1 A
